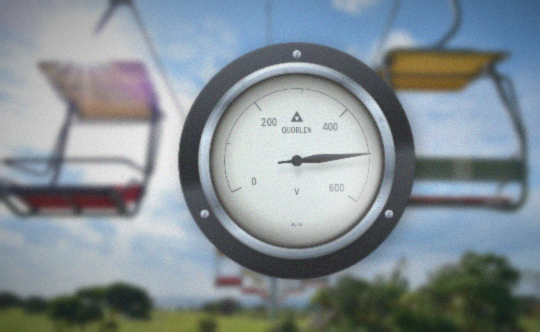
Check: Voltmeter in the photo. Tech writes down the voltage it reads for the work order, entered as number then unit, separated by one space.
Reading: 500 V
